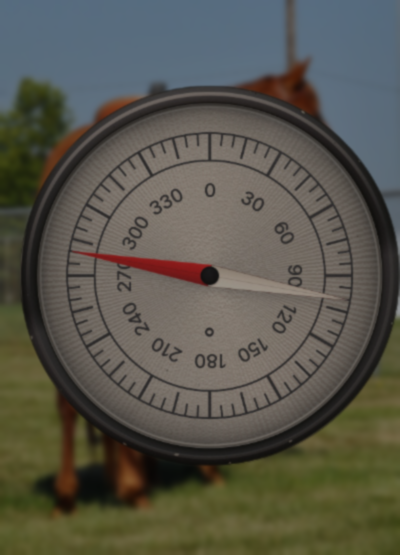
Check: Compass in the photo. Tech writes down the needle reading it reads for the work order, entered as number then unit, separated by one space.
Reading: 280 °
